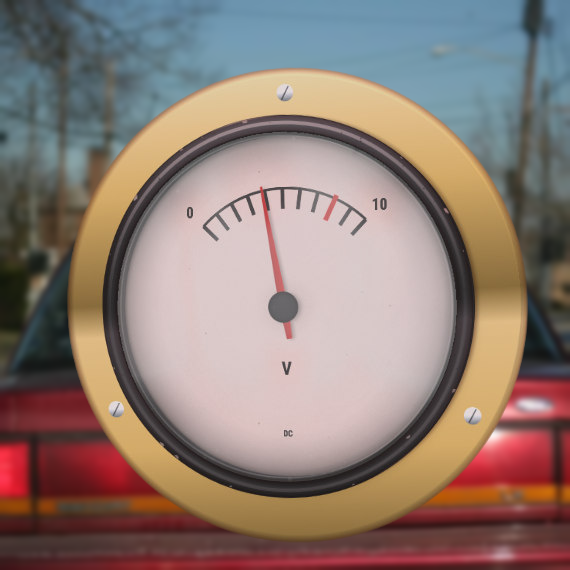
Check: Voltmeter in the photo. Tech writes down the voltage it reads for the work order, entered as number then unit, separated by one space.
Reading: 4 V
